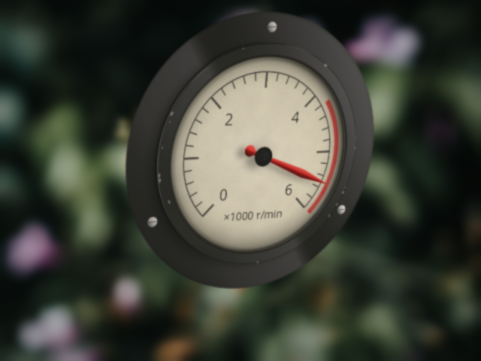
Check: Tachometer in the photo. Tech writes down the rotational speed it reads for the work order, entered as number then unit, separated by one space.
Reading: 5500 rpm
